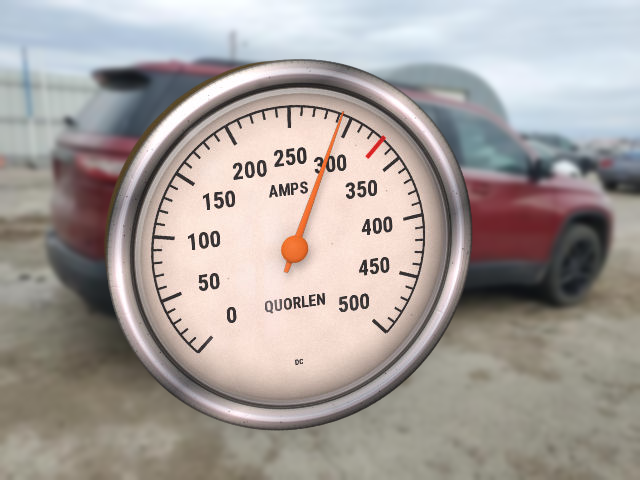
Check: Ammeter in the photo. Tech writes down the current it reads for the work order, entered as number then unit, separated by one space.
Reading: 290 A
